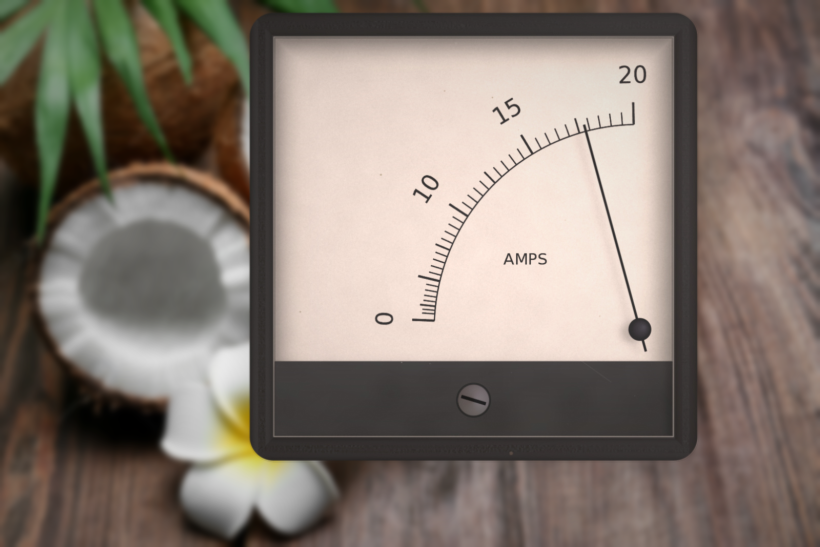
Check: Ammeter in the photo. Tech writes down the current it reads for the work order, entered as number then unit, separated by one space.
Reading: 17.75 A
